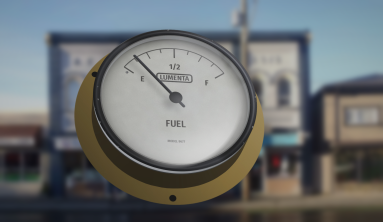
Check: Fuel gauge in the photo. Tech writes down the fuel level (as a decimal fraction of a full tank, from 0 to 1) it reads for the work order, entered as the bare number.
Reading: 0.125
